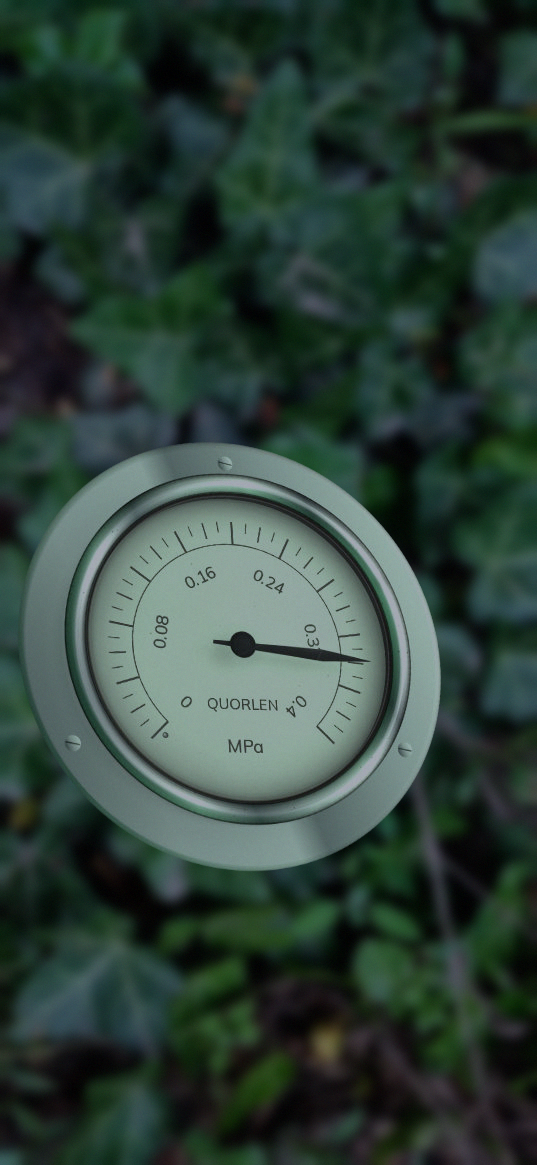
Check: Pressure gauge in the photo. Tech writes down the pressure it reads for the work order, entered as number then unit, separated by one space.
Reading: 0.34 MPa
